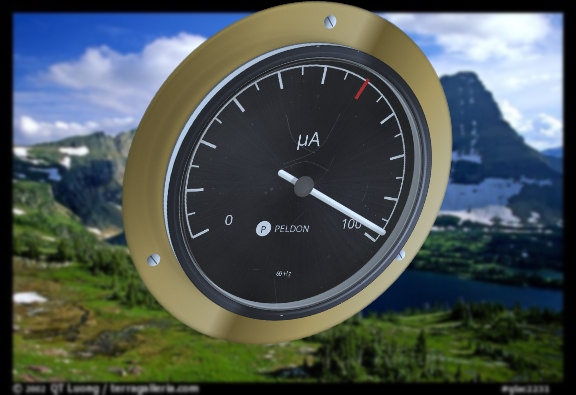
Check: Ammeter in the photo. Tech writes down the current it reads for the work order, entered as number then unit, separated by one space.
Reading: 97.5 µA
